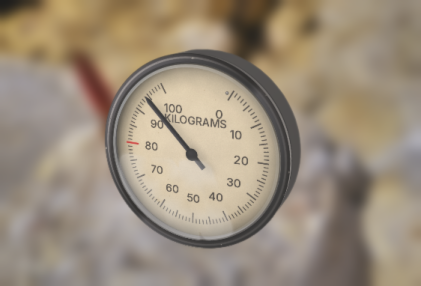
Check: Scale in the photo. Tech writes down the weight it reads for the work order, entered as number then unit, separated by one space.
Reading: 95 kg
